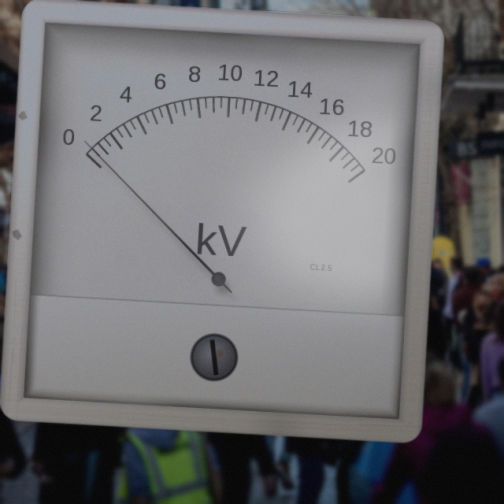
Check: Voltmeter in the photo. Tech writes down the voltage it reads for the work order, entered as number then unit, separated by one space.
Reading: 0.5 kV
